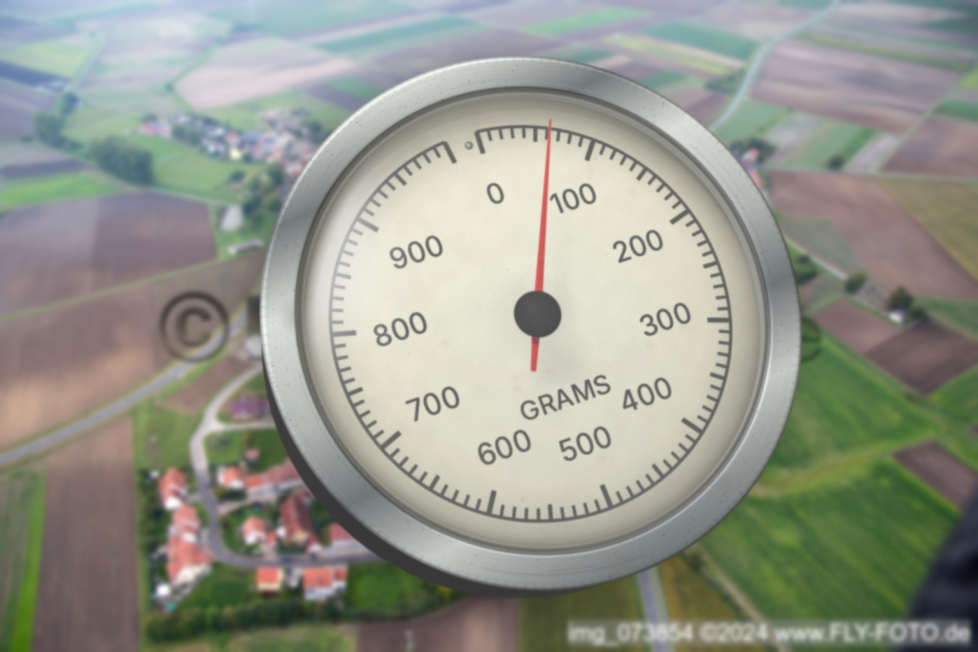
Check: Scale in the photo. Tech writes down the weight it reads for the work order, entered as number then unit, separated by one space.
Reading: 60 g
